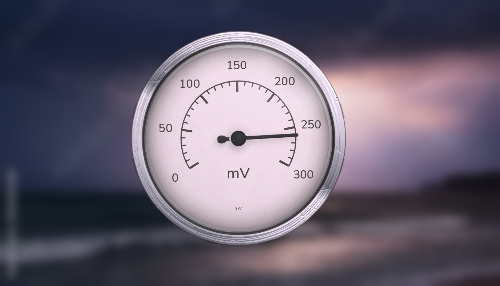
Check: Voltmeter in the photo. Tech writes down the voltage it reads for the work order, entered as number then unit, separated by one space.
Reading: 260 mV
